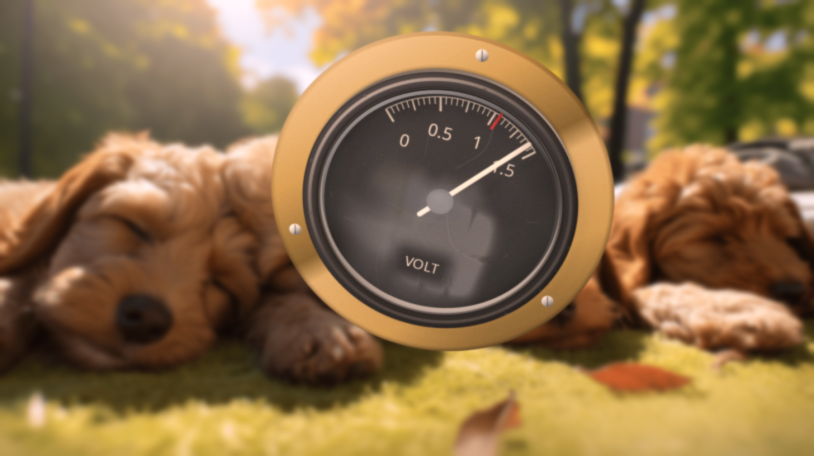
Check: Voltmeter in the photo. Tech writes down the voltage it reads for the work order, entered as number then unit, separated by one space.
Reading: 1.4 V
